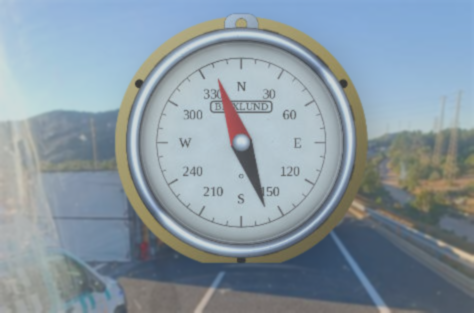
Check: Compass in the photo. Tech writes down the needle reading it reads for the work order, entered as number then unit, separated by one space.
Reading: 340 °
